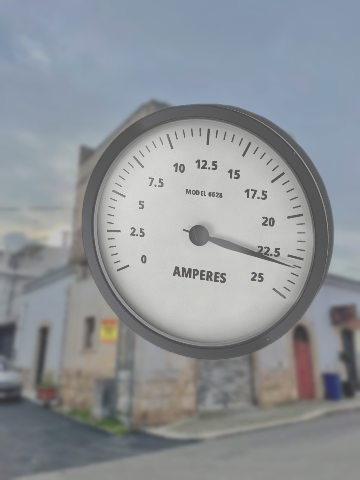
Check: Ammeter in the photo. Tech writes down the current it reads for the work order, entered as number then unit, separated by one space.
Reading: 23 A
